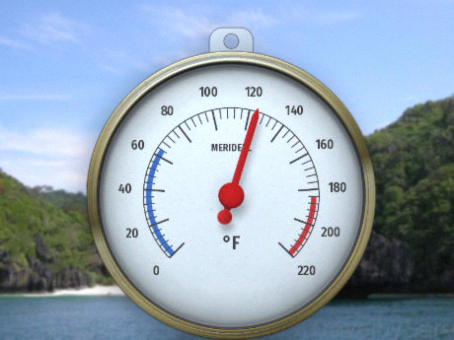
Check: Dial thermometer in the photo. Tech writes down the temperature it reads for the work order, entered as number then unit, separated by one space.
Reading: 124 °F
